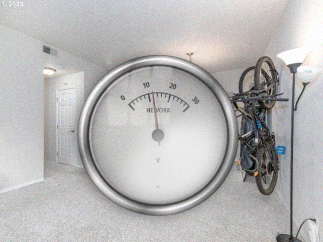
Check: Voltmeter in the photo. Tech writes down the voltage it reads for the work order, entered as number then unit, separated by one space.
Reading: 12 V
